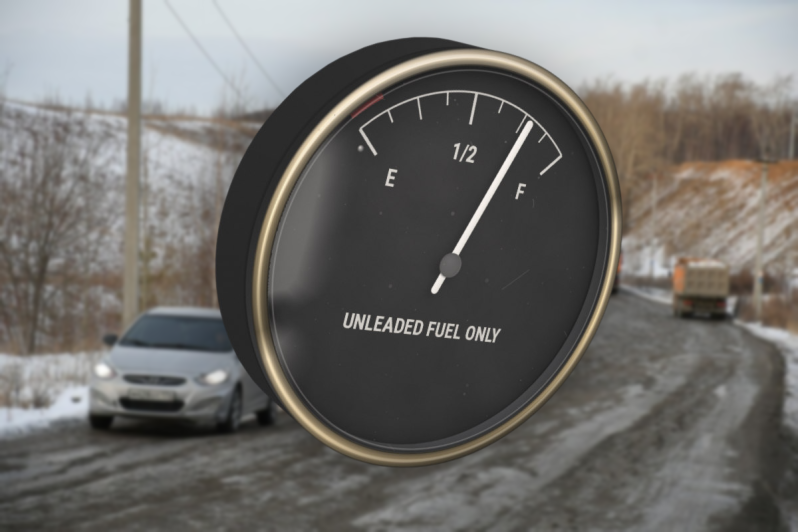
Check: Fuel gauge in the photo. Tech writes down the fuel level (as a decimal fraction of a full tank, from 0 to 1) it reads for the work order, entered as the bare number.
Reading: 0.75
